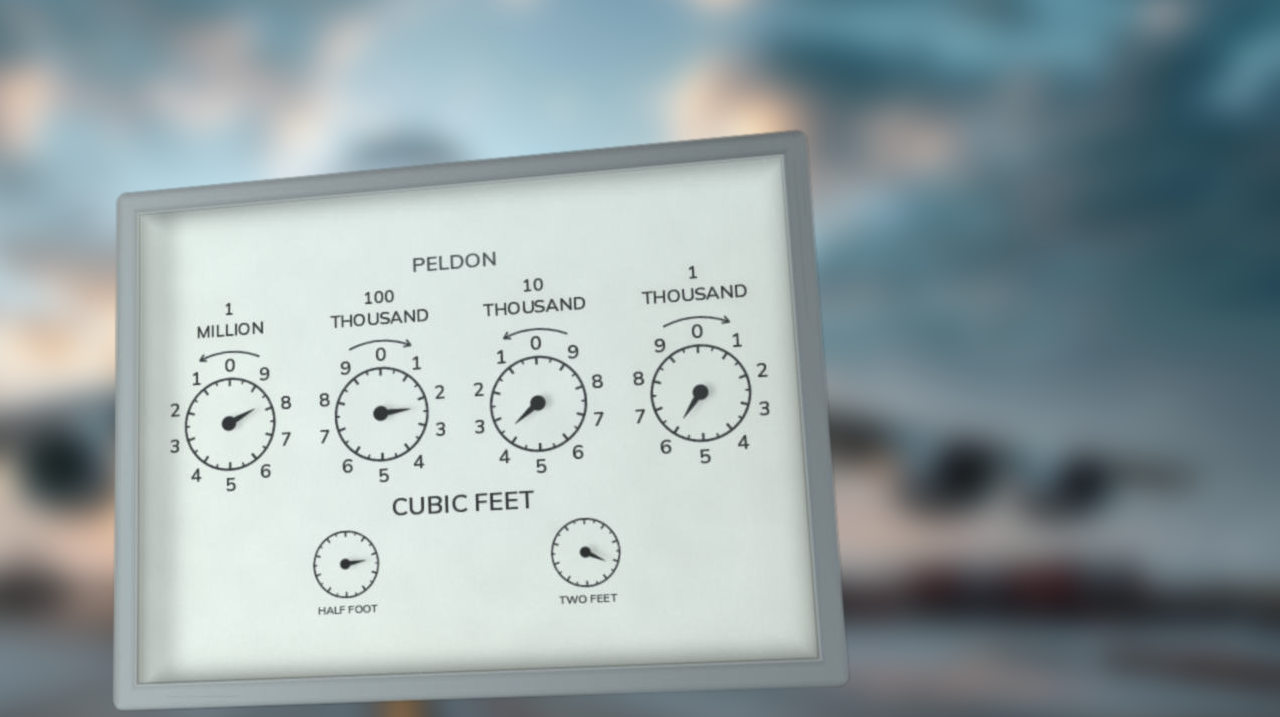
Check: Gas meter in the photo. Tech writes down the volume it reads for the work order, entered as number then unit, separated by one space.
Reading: 823600 ft³
